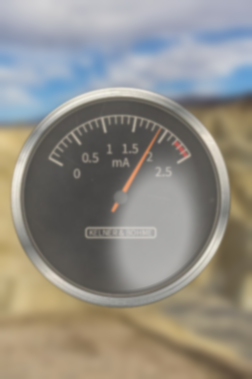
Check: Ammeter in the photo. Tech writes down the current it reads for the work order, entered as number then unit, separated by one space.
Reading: 1.9 mA
